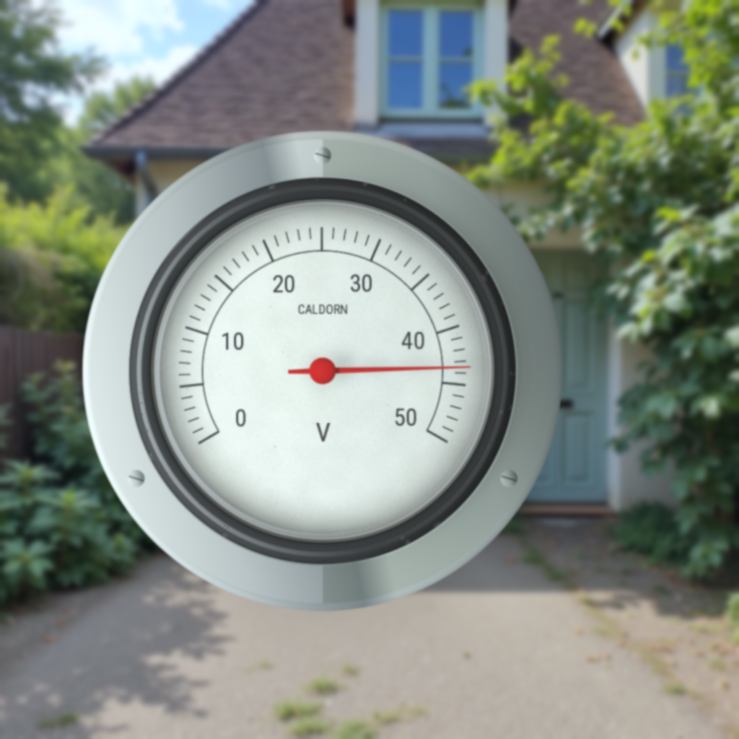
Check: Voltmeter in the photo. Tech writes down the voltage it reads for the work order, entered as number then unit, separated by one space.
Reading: 43.5 V
